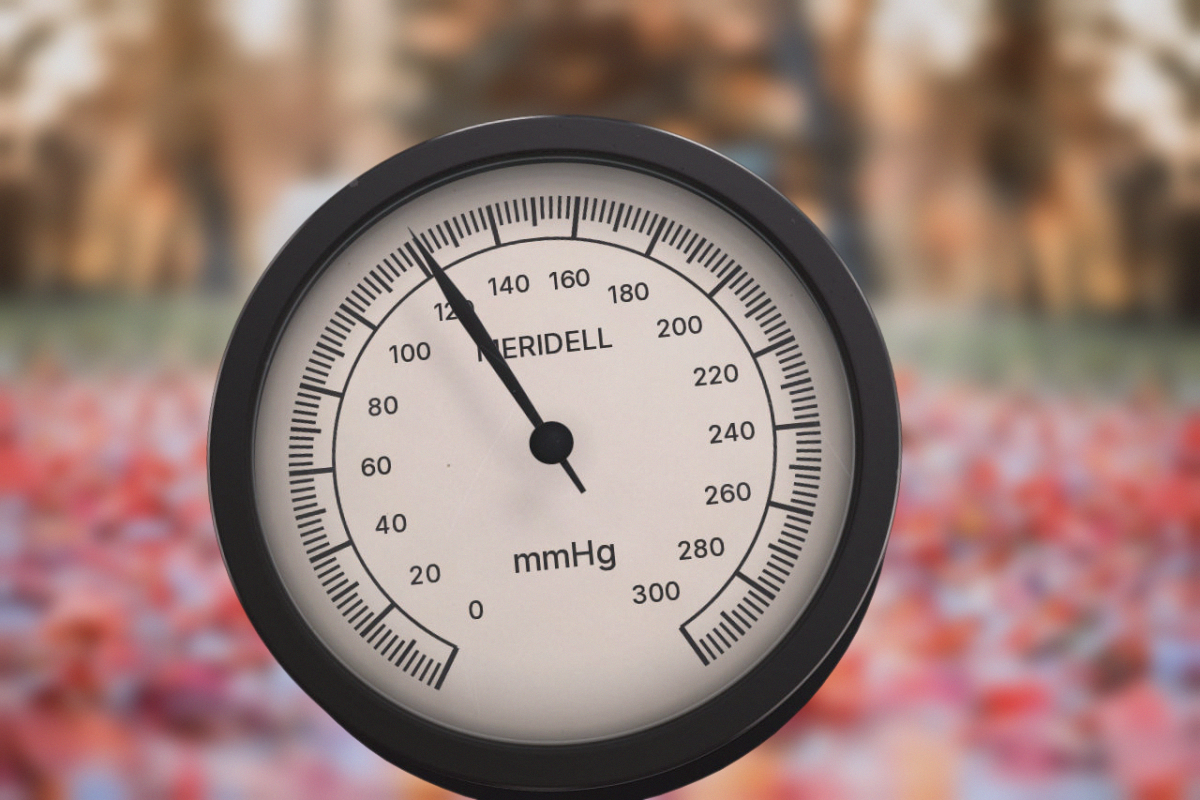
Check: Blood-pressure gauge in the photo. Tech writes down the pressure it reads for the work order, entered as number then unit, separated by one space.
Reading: 122 mmHg
